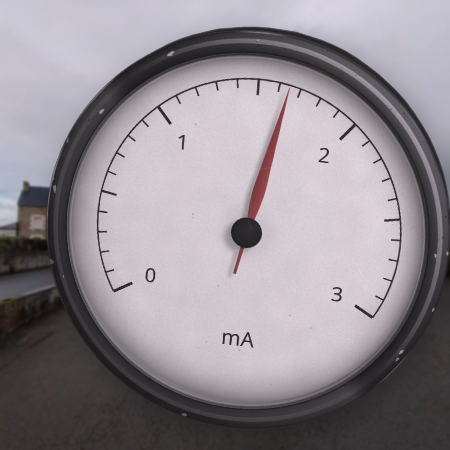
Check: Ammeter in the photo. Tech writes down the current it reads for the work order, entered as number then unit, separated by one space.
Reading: 1.65 mA
